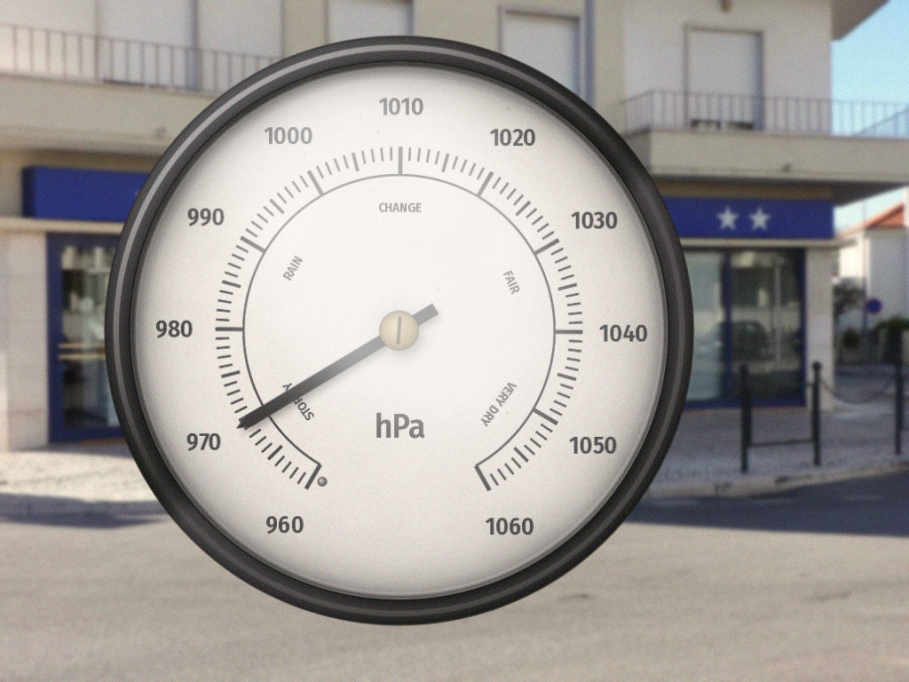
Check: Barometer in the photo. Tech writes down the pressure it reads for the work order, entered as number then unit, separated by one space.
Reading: 969.5 hPa
